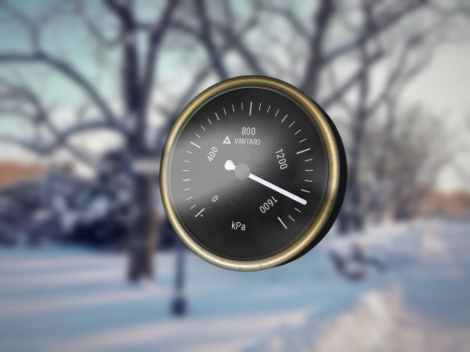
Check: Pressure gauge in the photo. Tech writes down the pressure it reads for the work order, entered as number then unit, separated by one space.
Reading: 1450 kPa
